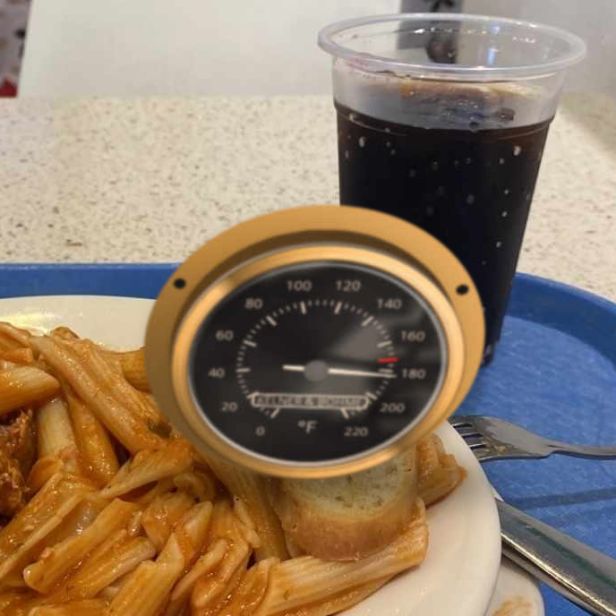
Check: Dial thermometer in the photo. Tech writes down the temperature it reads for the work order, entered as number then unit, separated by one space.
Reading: 180 °F
